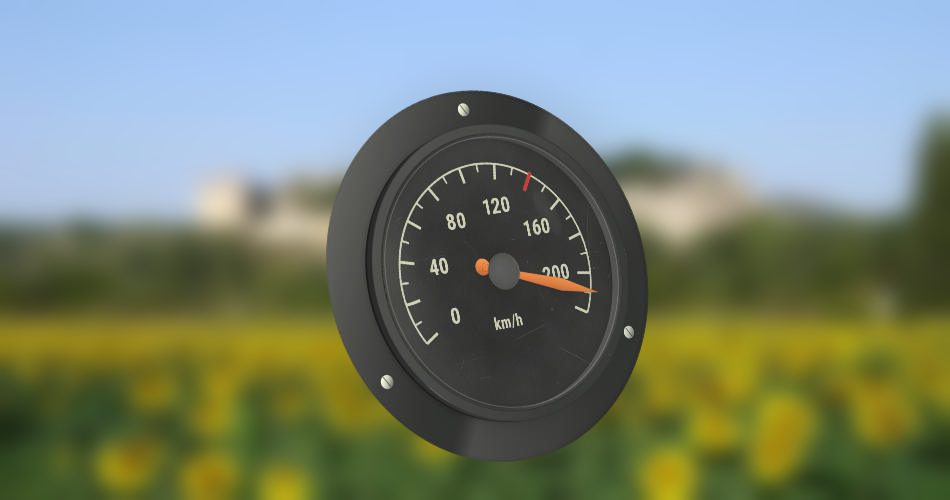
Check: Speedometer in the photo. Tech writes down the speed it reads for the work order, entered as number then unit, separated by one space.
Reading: 210 km/h
